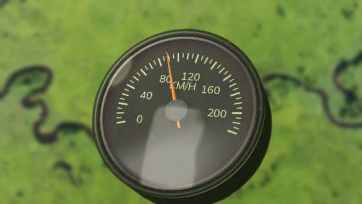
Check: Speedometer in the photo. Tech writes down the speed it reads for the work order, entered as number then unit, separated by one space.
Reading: 90 km/h
